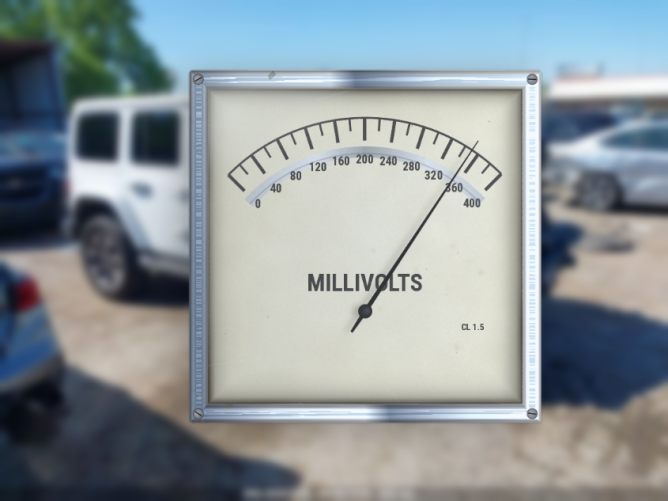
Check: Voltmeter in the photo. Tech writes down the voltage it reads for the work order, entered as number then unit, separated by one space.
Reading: 350 mV
